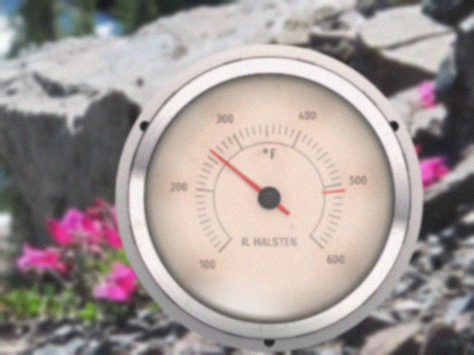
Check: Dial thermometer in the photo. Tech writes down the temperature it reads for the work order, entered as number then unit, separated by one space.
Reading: 260 °F
